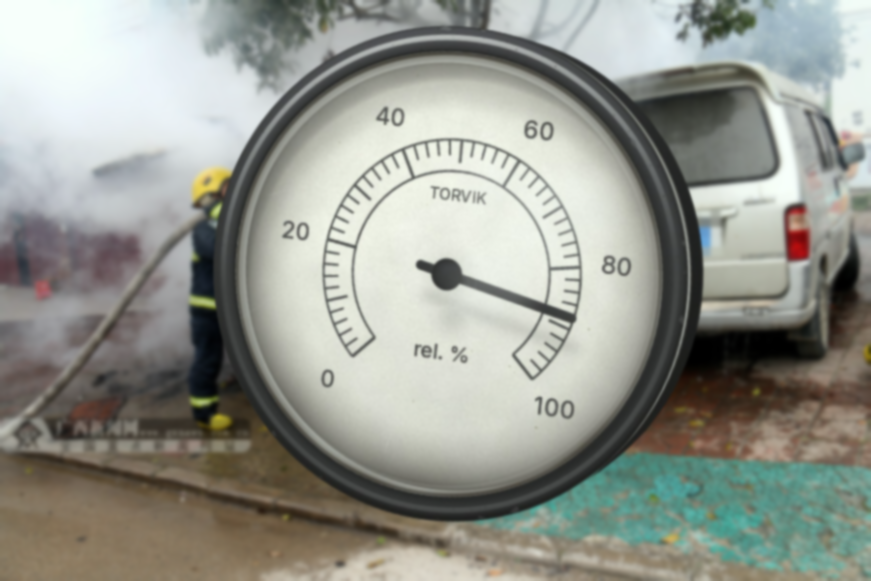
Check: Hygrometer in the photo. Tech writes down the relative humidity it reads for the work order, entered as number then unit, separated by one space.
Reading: 88 %
